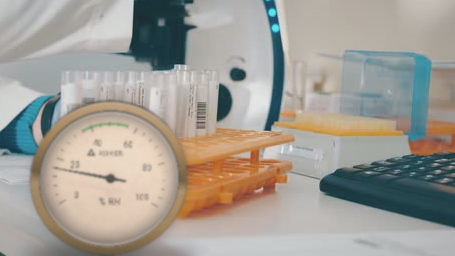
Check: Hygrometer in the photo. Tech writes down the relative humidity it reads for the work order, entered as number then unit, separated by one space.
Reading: 16 %
